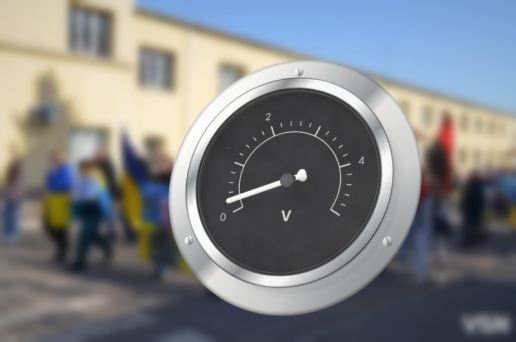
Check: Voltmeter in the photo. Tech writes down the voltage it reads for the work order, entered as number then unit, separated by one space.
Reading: 0.2 V
